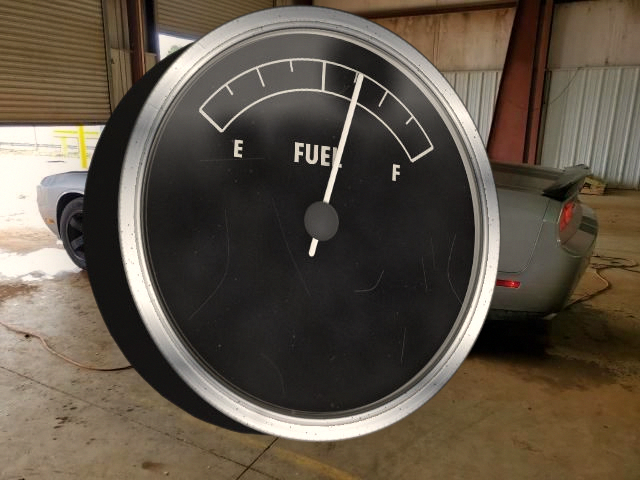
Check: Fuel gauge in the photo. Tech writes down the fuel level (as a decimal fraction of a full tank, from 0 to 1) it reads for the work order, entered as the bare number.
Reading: 0.625
